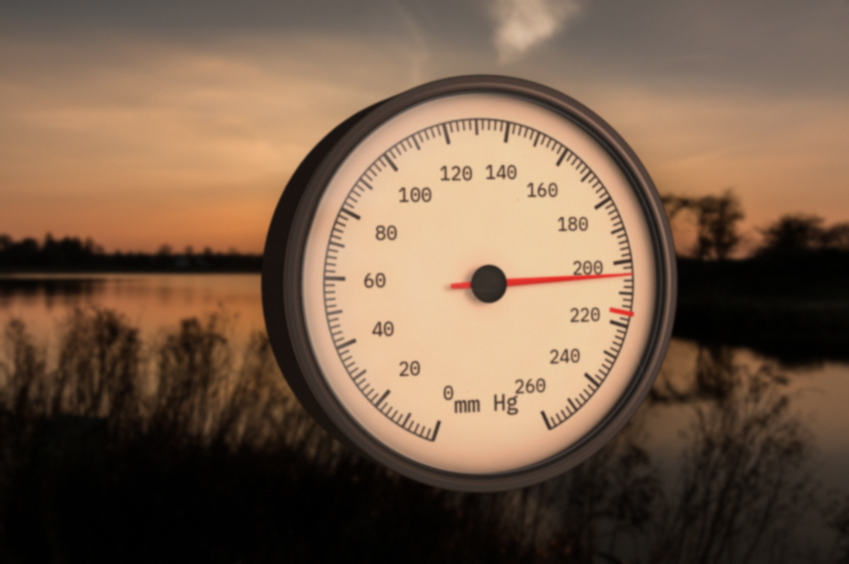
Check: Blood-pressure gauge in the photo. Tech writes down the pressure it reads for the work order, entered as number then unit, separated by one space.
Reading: 204 mmHg
